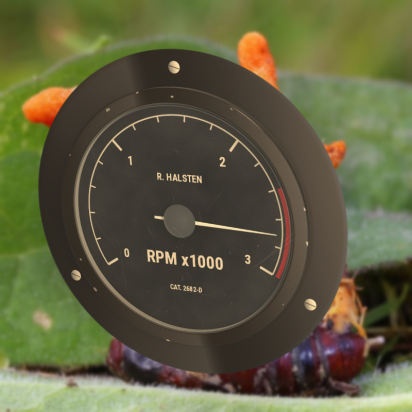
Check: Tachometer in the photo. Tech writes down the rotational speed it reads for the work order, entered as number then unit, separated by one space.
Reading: 2700 rpm
